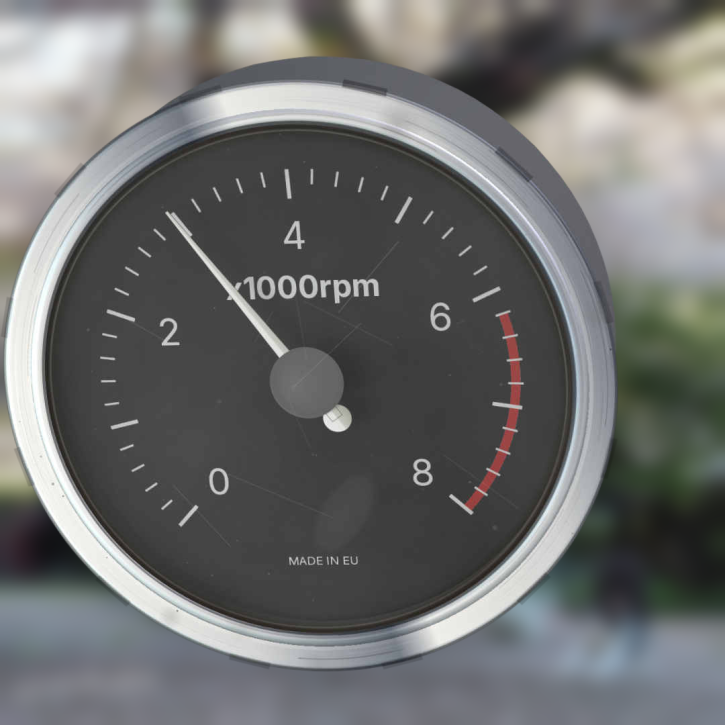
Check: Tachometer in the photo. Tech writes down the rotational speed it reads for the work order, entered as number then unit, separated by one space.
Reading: 3000 rpm
